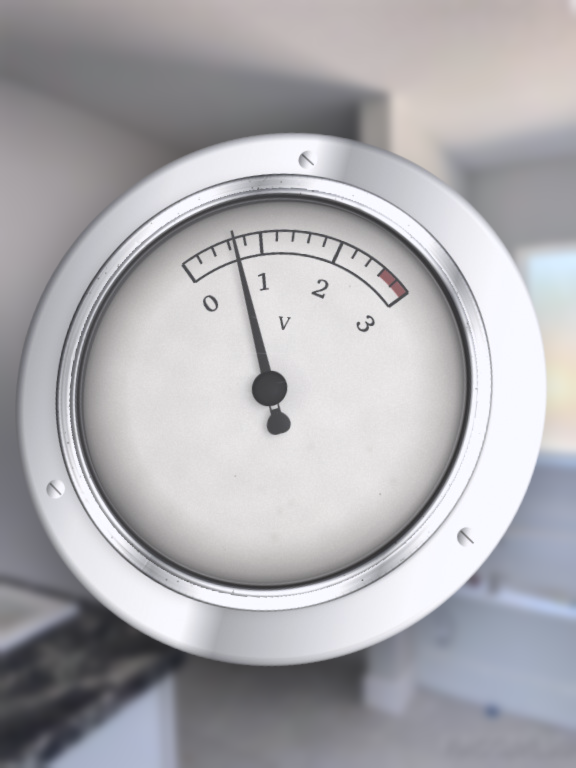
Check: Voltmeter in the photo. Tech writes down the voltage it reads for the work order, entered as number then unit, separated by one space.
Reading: 0.7 V
